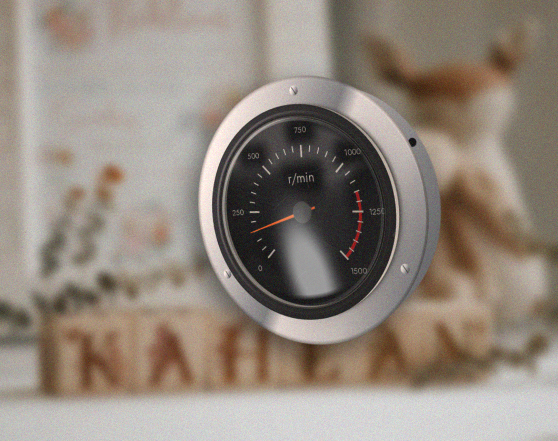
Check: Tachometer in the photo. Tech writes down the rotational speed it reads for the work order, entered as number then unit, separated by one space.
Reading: 150 rpm
